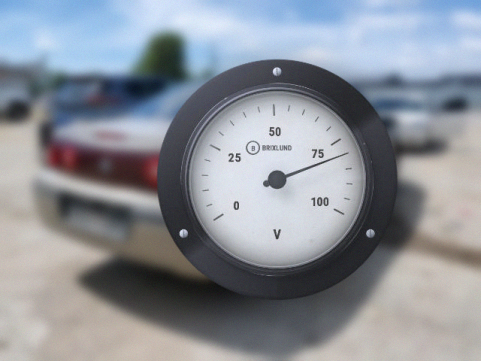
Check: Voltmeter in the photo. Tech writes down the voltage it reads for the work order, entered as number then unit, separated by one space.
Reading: 80 V
